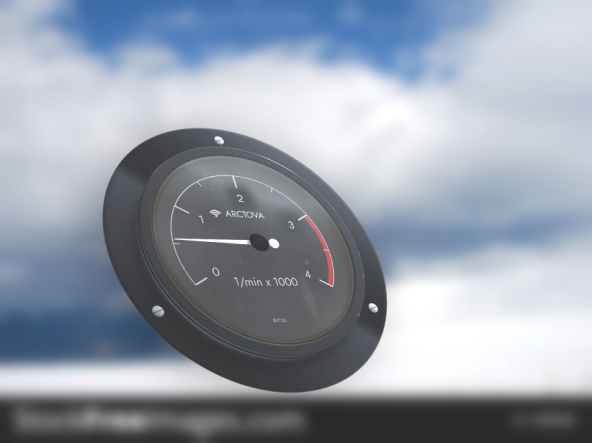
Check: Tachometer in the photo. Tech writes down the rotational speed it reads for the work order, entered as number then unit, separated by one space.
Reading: 500 rpm
